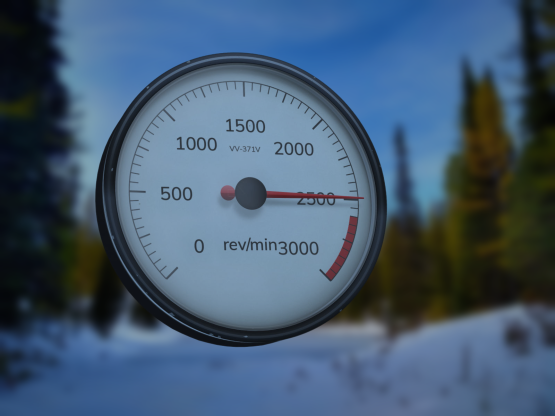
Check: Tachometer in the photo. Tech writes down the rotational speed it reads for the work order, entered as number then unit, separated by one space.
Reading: 2500 rpm
